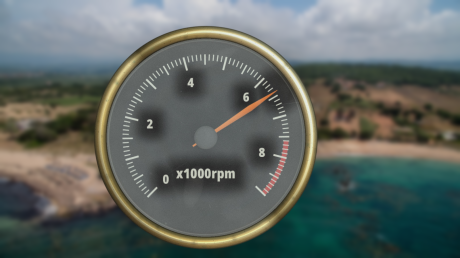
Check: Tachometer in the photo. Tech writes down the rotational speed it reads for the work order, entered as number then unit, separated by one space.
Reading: 6400 rpm
